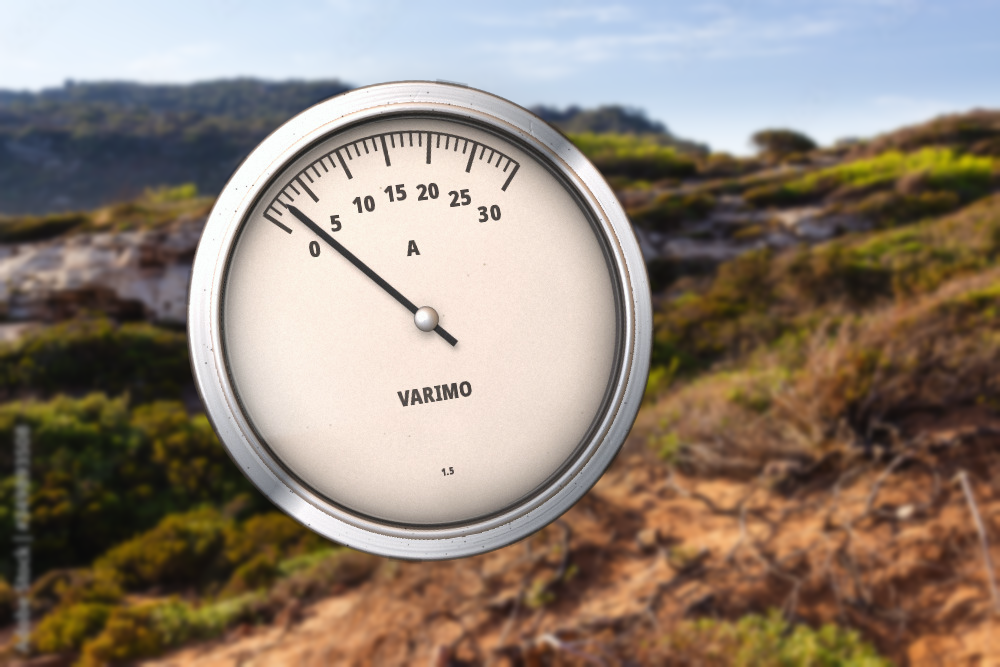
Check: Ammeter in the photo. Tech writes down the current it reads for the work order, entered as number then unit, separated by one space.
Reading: 2 A
